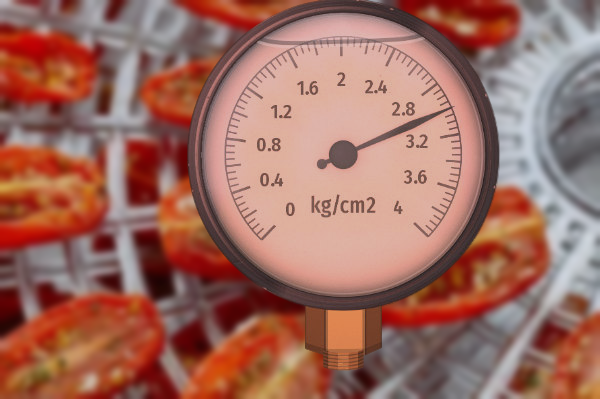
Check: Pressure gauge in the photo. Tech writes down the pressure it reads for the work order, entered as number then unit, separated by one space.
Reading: 3 kg/cm²
